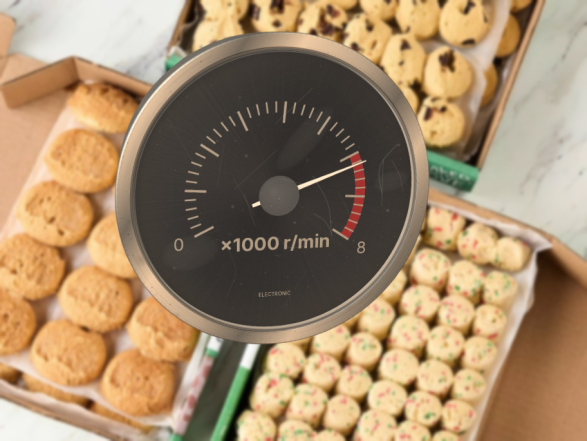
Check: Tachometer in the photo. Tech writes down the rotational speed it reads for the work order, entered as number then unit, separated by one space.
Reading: 6200 rpm
